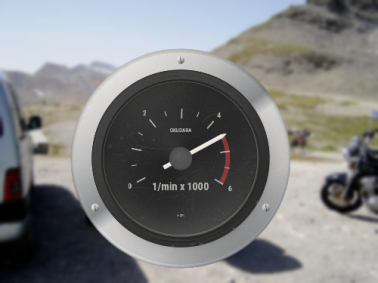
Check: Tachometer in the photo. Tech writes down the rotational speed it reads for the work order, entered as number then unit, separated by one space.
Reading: 4500 rpm
